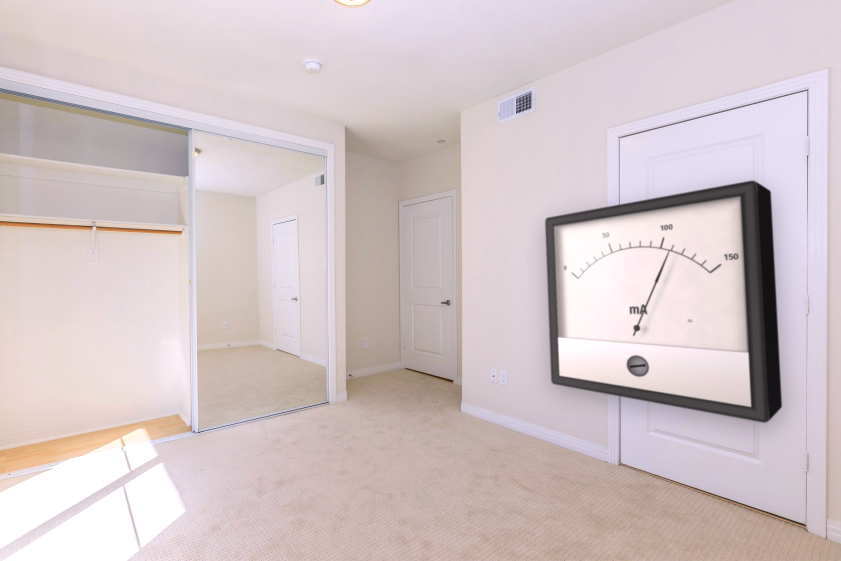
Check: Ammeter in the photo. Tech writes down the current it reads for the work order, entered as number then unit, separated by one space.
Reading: 110 mA
